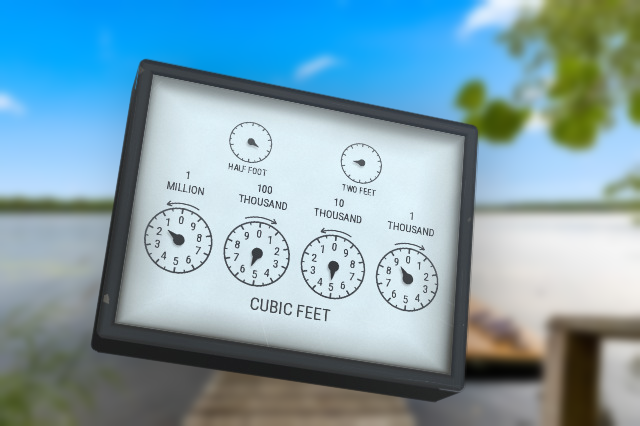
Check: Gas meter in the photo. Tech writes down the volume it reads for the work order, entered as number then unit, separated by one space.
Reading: 154900 ft³
